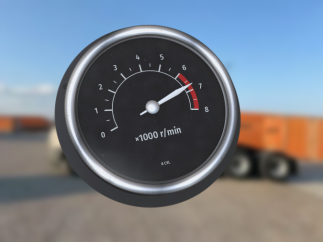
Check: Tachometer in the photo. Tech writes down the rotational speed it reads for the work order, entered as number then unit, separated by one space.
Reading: 6750 rpm
